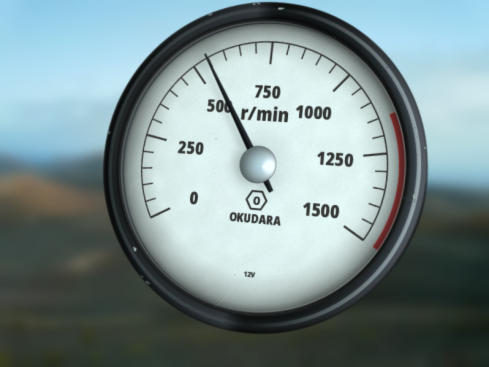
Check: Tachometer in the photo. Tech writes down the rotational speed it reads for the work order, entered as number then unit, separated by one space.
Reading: 550 rpm
